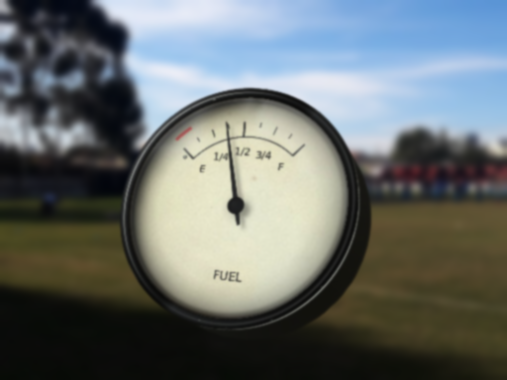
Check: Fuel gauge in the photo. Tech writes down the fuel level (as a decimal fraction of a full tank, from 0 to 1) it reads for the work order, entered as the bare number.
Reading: 0.375
